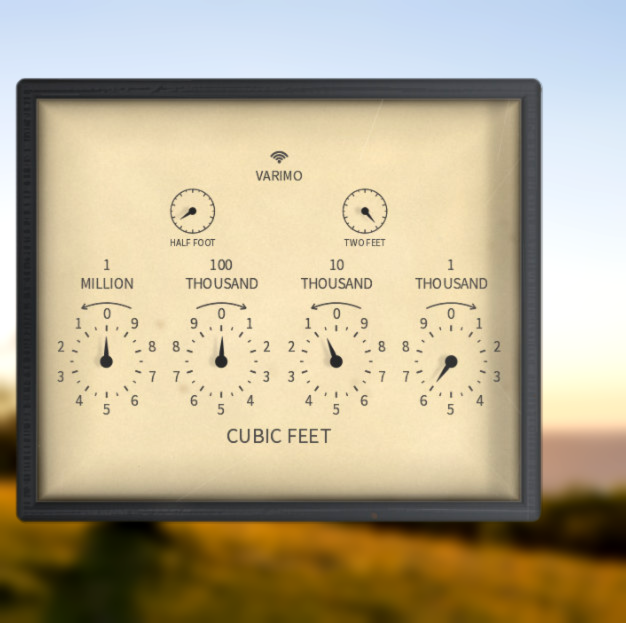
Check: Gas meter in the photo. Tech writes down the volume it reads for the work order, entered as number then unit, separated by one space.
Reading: 600 ft³
